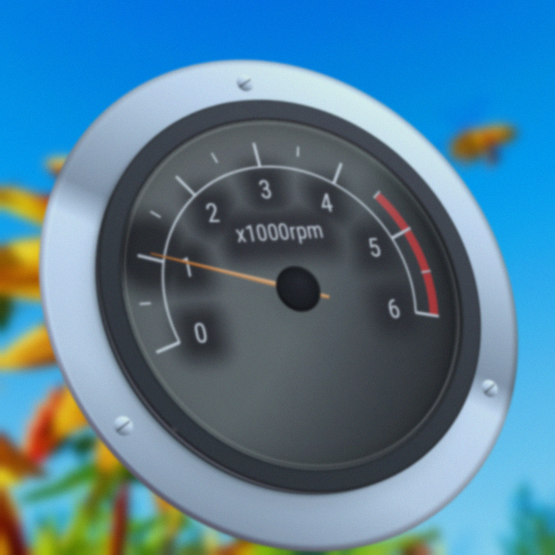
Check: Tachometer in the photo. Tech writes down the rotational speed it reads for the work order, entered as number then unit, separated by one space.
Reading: 1000 rpm
